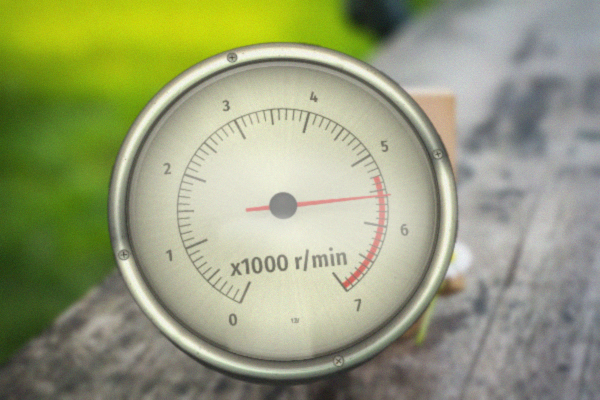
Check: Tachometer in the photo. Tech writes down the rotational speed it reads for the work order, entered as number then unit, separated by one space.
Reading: 5600 rpm
